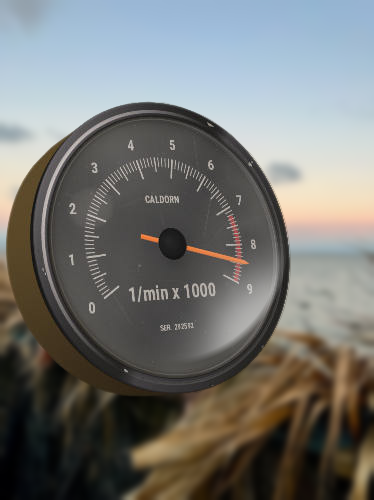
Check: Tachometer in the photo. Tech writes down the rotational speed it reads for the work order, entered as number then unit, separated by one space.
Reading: 8500 rpm
